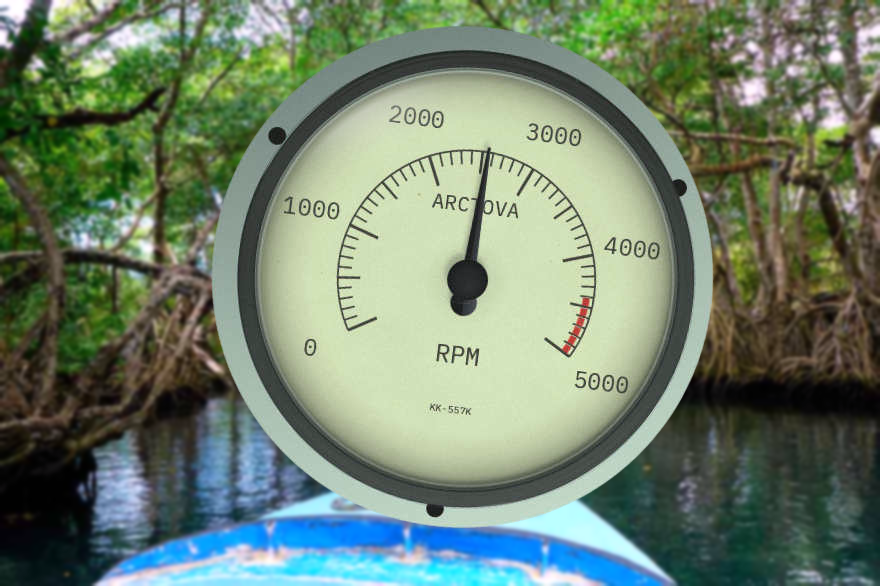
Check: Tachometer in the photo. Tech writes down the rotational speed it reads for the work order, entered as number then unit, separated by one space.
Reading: 2550 rpm
